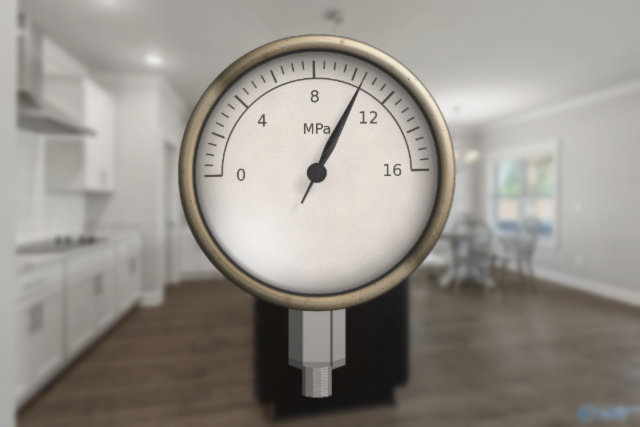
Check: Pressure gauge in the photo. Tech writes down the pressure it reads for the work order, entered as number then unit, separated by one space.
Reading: 10.5 MPa
